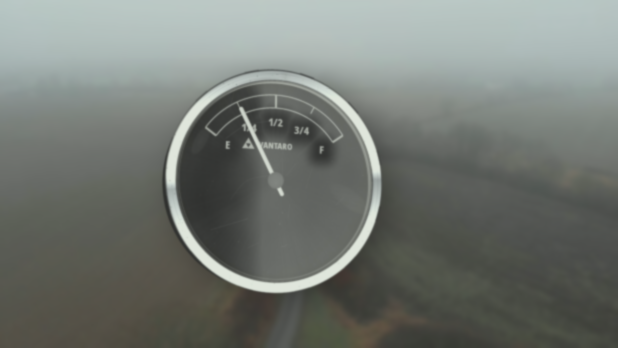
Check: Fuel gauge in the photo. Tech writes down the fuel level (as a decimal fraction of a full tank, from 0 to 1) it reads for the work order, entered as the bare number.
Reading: 0.25
